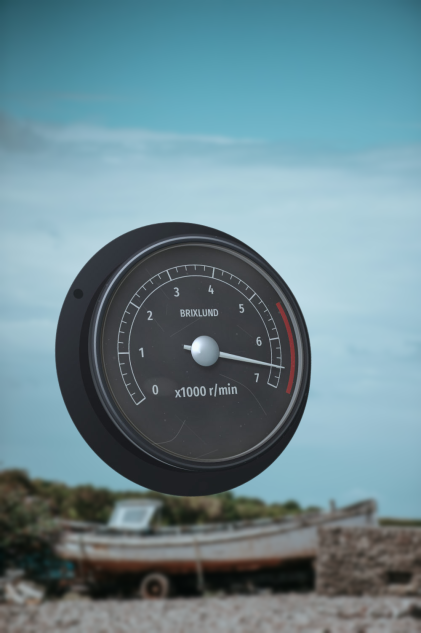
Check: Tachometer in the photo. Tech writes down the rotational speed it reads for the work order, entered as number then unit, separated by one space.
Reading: 6600 rpm
